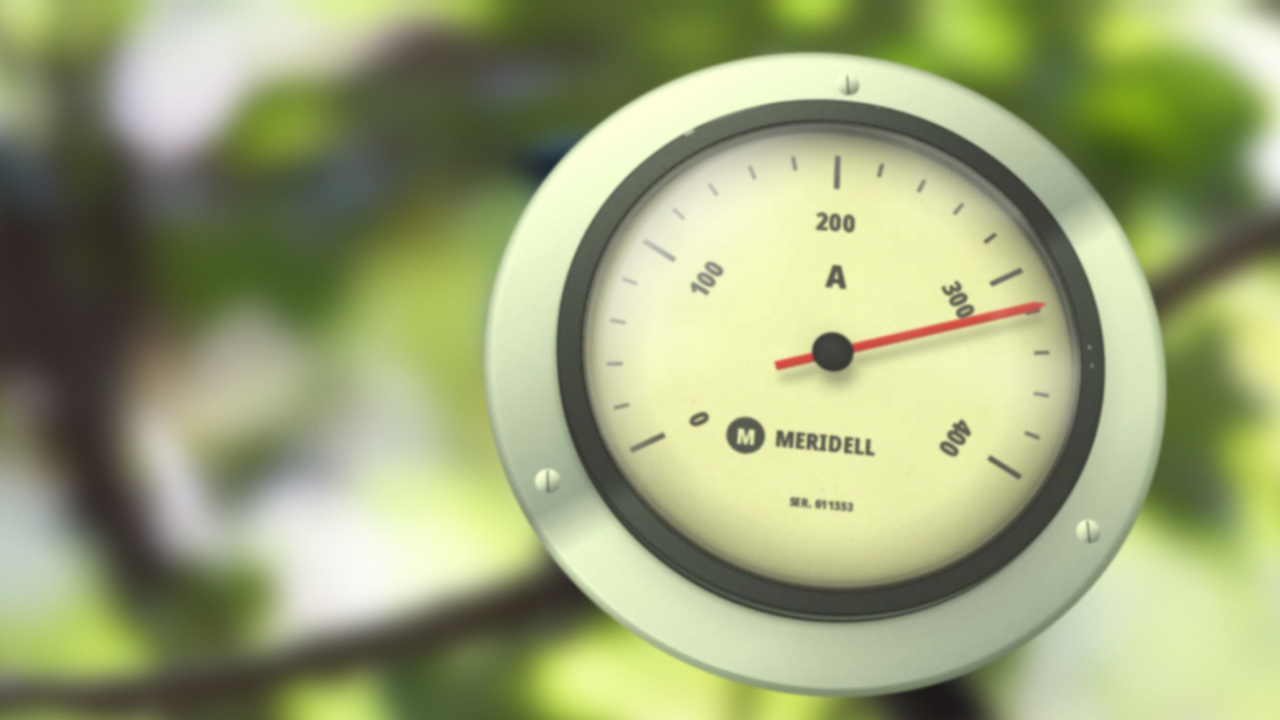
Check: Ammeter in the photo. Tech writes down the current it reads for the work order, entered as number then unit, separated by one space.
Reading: 320 A
